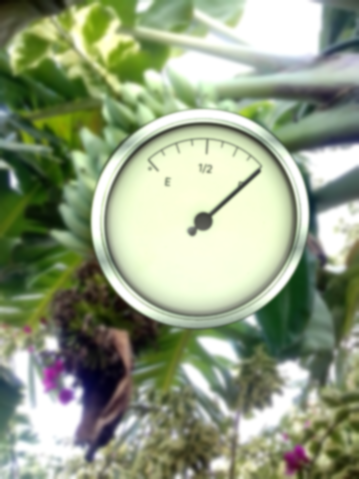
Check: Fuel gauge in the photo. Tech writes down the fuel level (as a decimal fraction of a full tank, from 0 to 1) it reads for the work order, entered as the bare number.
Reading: 1
